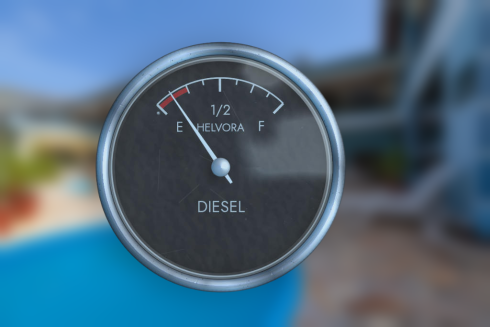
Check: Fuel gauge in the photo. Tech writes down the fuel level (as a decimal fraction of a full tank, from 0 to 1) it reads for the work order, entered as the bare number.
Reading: 0.125
